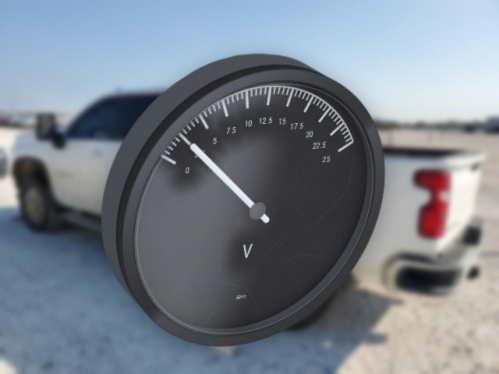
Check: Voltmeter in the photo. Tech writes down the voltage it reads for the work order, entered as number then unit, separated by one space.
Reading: 2.5 V
